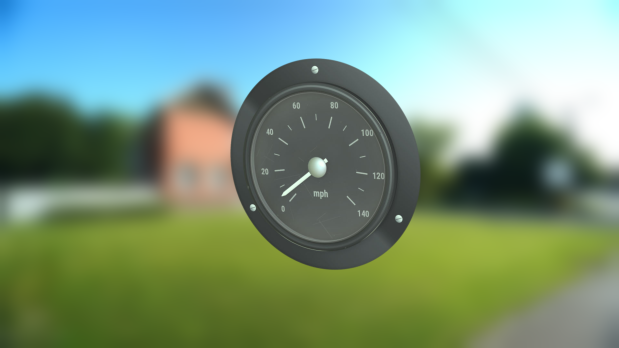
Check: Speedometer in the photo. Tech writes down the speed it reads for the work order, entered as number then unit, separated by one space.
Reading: 5 mph
